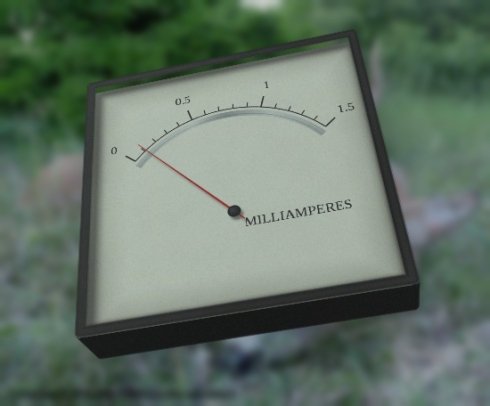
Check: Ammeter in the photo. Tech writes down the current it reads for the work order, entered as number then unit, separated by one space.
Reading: 0.1 mA
